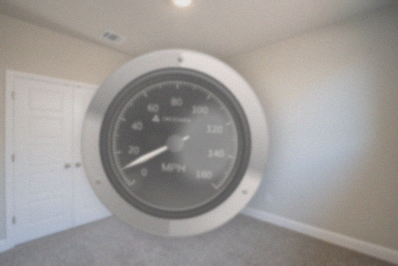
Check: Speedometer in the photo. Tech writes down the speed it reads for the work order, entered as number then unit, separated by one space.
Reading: 10 mph
